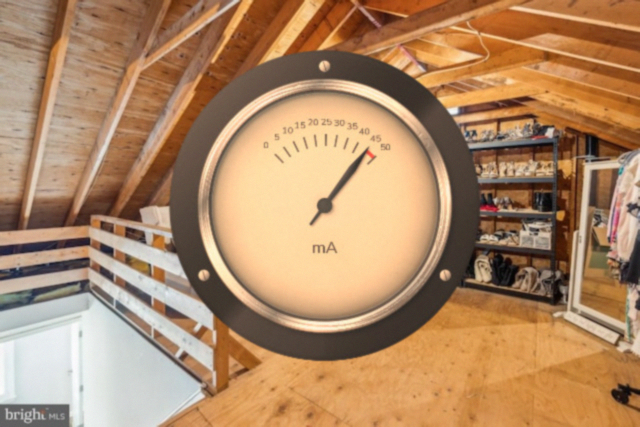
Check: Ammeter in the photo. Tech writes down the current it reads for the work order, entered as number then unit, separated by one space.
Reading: 45 mA
